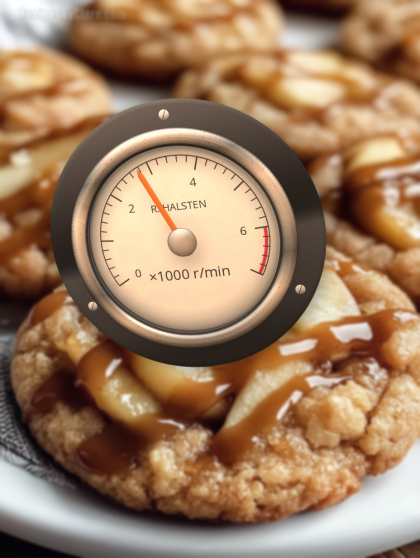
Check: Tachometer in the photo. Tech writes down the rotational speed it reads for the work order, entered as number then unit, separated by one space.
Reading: 2800 rpm
